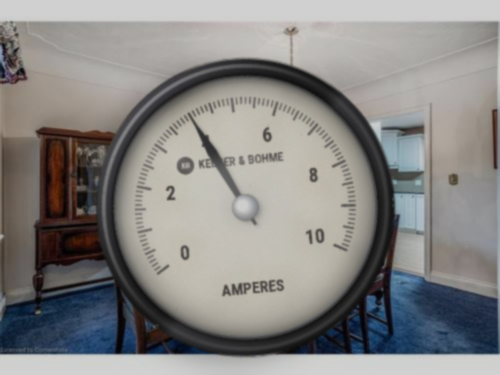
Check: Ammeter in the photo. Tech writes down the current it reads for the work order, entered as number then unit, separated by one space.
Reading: 4 A
